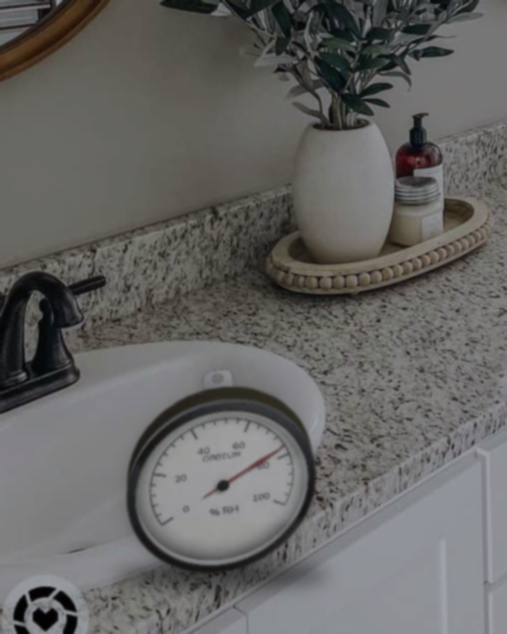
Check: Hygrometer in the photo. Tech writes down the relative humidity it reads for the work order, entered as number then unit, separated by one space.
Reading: 76 %
